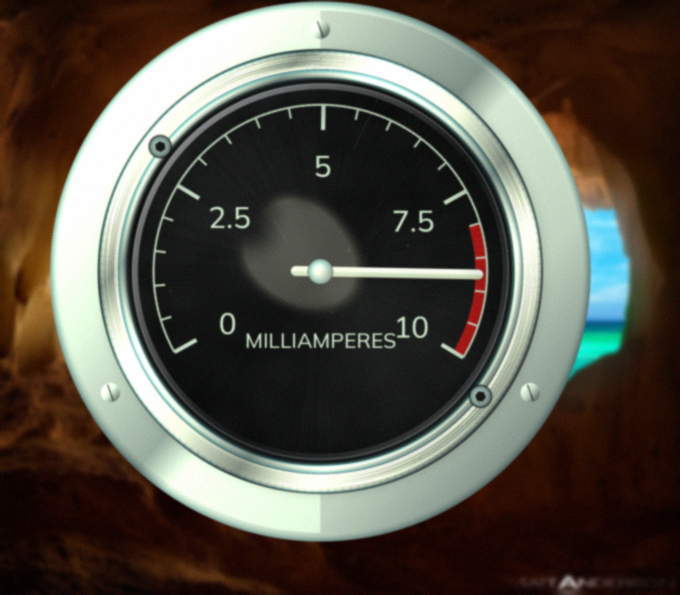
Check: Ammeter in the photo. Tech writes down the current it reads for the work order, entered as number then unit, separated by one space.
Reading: 8.75 mA
